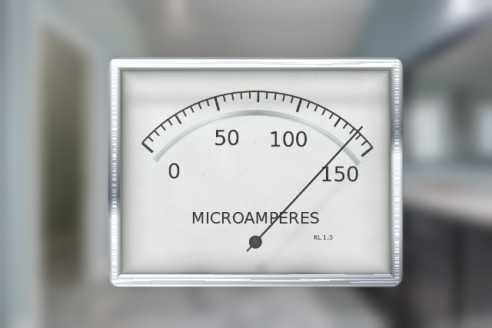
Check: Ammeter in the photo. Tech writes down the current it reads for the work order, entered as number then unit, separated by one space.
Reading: 137.5 µA
